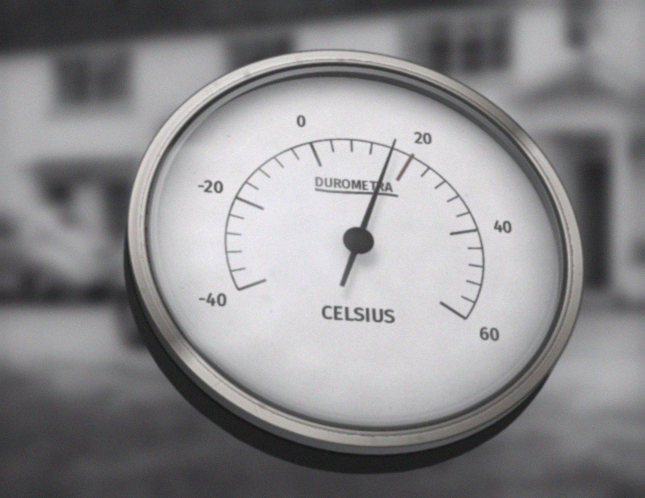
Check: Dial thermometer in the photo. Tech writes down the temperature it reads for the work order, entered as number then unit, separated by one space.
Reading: 16 °C
